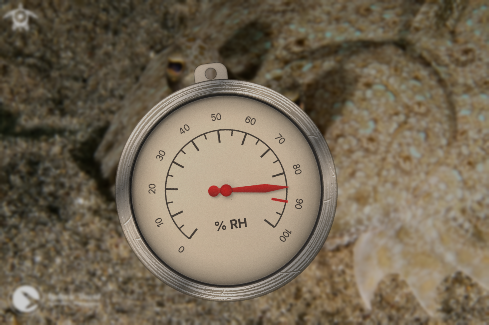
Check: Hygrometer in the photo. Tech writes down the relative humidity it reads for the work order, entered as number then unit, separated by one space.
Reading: 85 %
